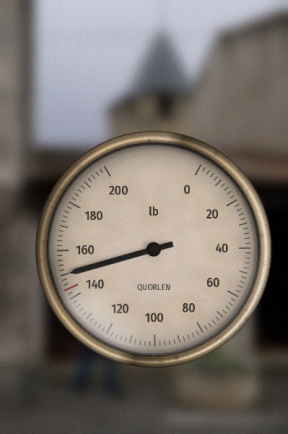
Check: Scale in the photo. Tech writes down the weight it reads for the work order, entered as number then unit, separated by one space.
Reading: 150 lb
